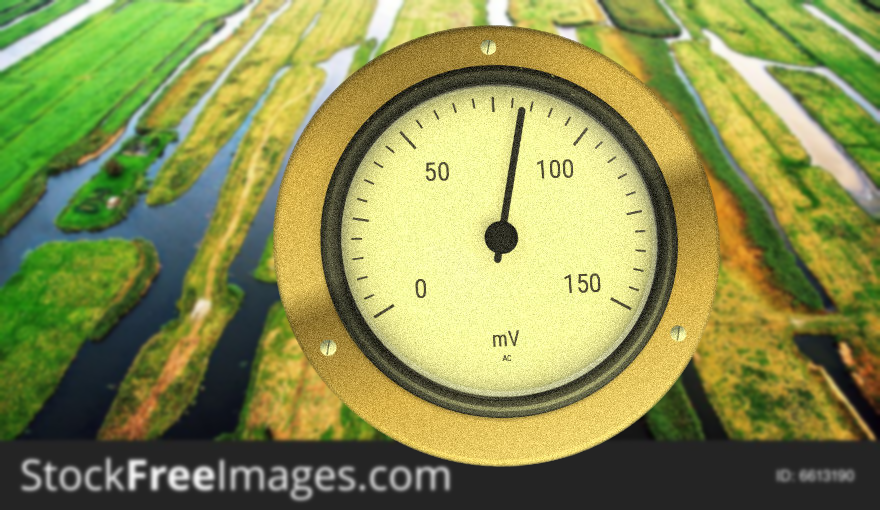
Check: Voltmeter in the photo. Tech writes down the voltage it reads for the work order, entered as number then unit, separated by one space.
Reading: 82.5 mV
